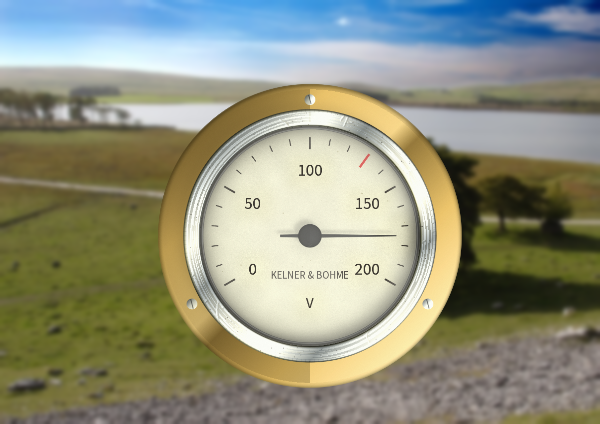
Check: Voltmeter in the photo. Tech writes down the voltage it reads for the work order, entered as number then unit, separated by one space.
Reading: 175 V
